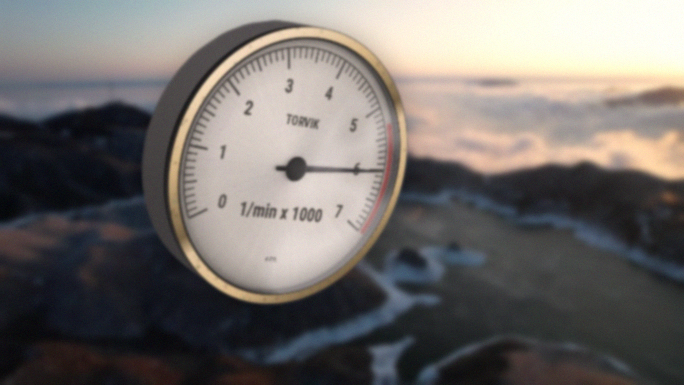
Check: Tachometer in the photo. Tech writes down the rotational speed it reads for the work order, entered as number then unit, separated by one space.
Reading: 6000 rpm
